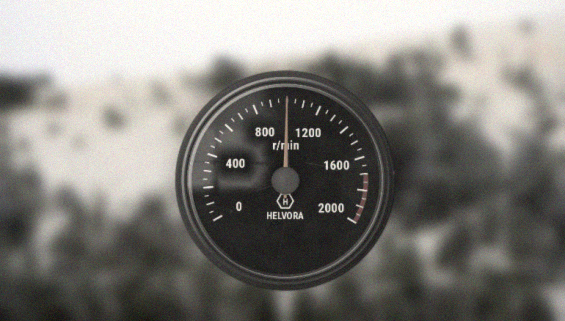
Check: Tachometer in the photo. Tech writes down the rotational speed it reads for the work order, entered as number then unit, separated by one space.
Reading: 1000 rpm
